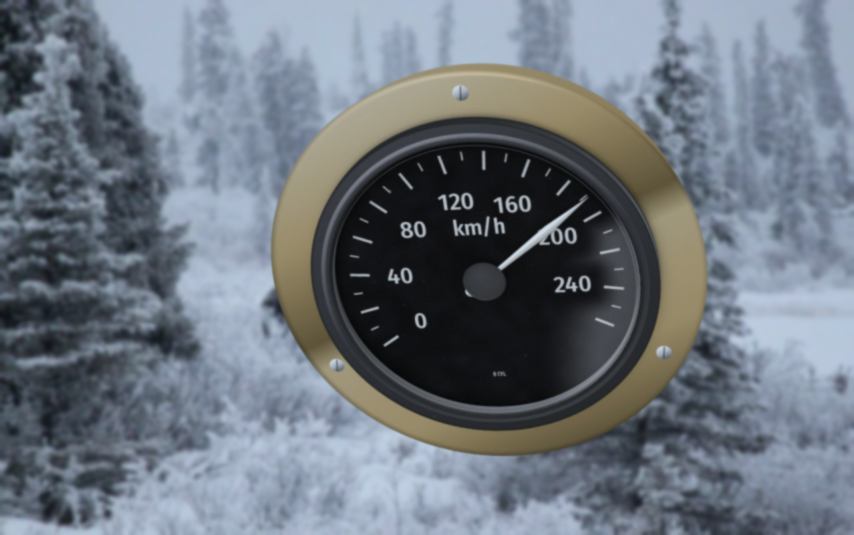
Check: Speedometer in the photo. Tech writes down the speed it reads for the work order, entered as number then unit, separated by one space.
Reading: 190 km/h
